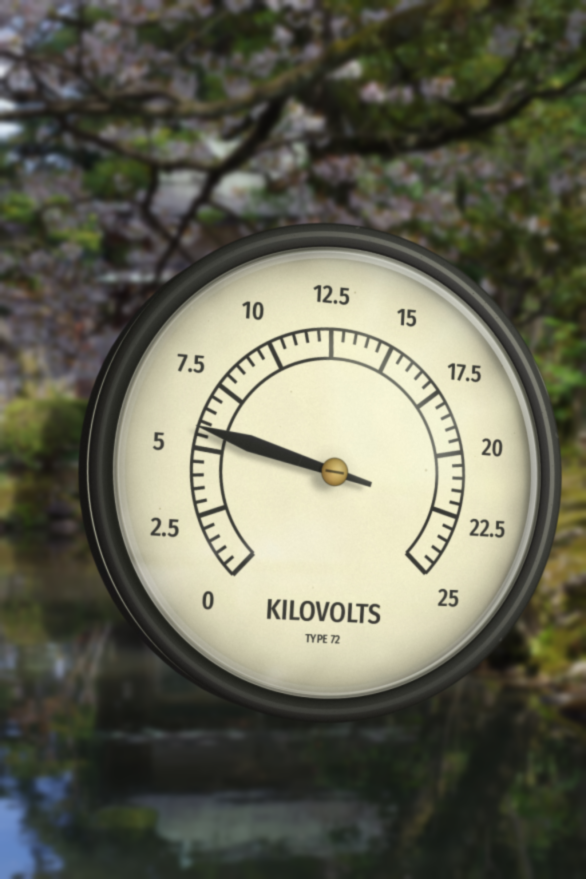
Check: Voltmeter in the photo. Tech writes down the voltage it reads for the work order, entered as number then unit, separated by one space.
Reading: 5.75 kV
